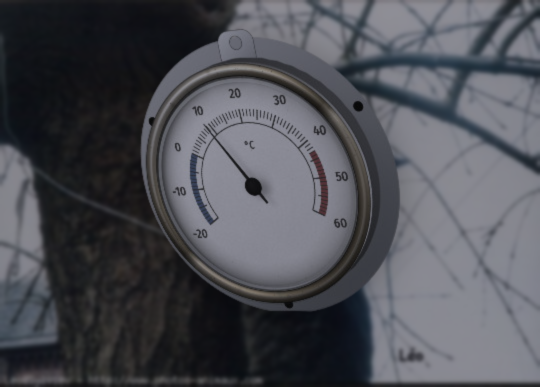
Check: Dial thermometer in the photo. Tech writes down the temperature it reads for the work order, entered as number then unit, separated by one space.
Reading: 10 °C
